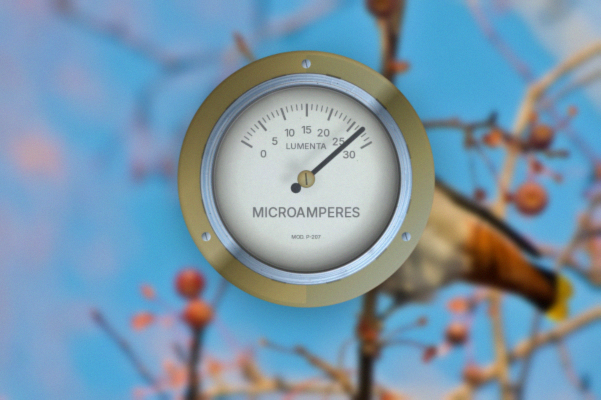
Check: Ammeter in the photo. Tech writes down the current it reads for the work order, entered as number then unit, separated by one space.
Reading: 27 µA
